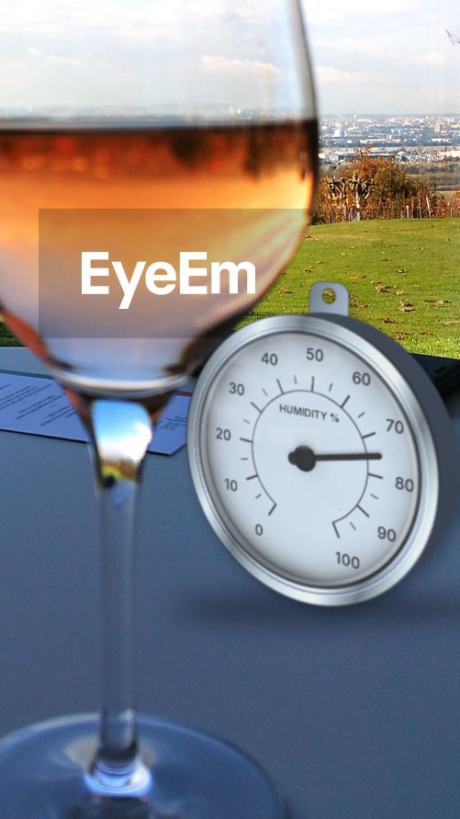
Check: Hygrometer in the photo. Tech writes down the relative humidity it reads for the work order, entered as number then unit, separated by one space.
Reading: 75 %
